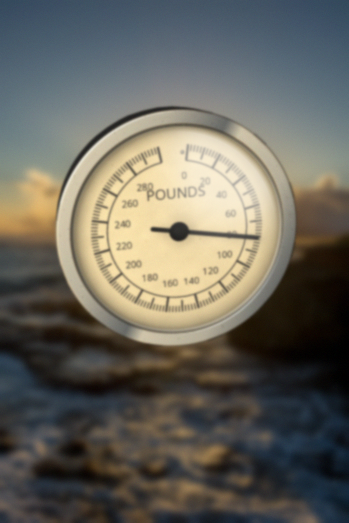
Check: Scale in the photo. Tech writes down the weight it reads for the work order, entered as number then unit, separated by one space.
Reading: 80 lb
